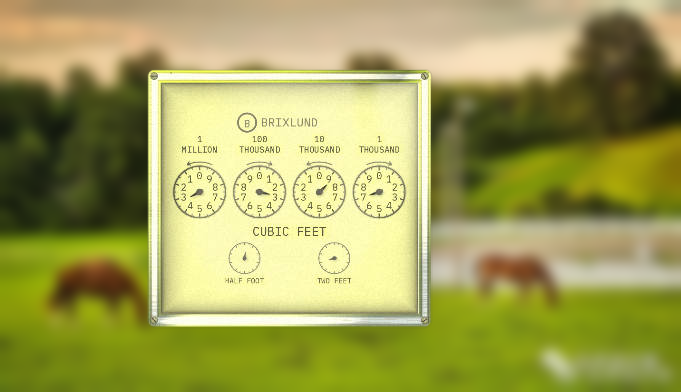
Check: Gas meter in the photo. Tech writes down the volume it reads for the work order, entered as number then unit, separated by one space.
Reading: 328700 ft³
